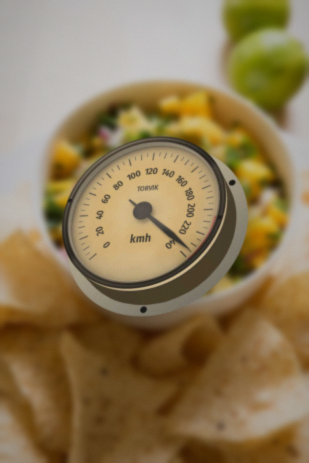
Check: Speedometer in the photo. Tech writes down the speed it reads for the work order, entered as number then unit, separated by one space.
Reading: 235 km/h
